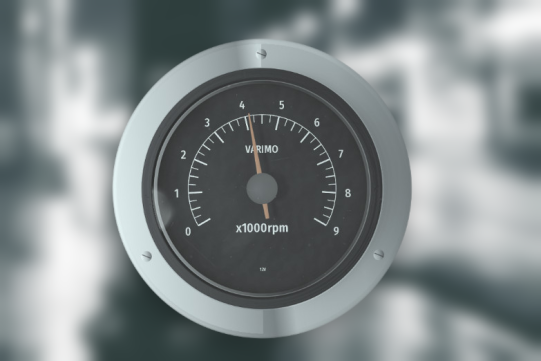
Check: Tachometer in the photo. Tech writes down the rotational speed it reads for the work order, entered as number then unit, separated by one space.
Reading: 4125 rpm
